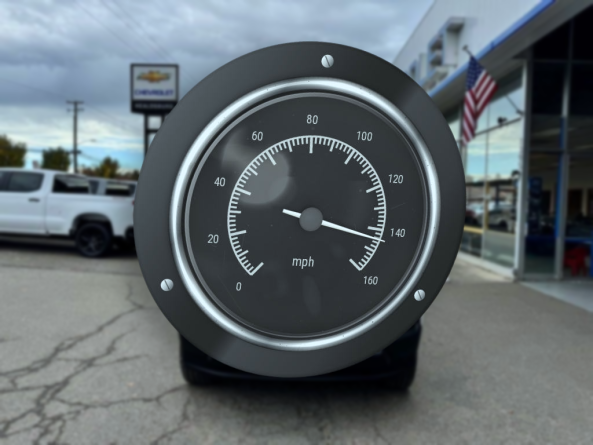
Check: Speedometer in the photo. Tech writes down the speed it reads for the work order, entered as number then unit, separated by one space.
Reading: 144 mph
